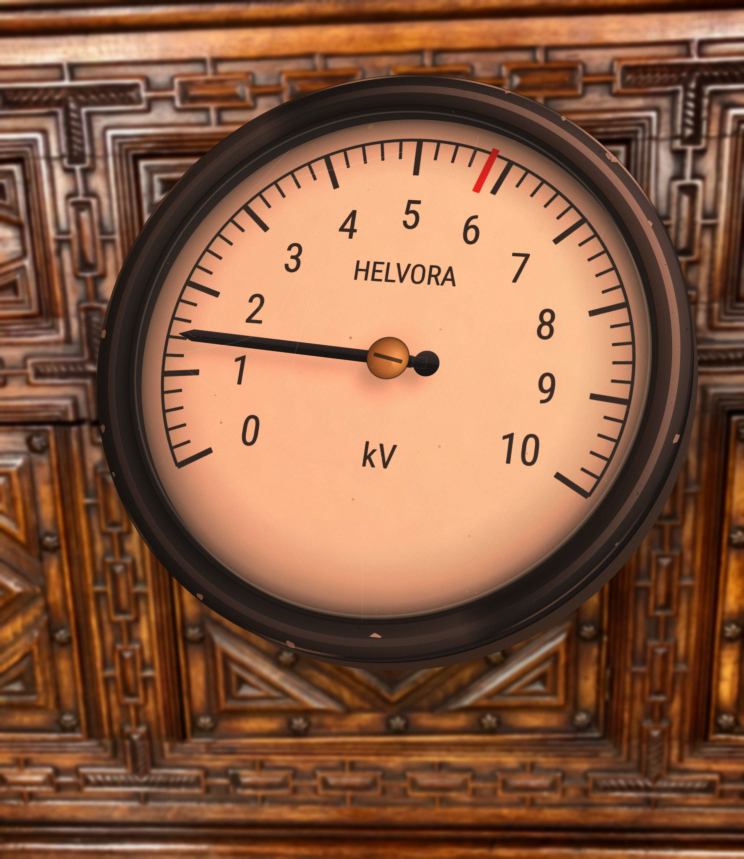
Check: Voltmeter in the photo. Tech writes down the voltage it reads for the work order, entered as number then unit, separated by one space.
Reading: 1.4 kV
